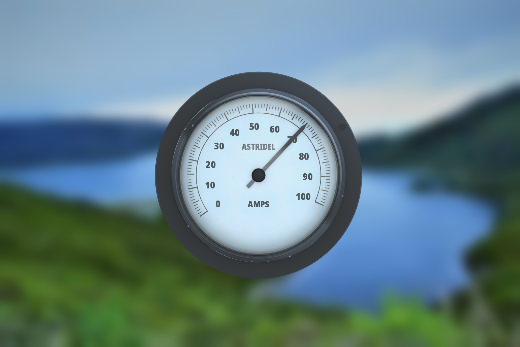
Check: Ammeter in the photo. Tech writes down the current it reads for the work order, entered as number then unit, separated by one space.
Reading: 70 A
